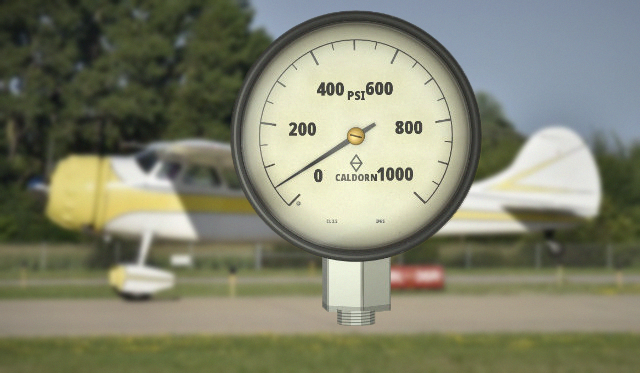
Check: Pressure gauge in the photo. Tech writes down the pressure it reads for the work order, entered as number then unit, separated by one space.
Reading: 50 psi
